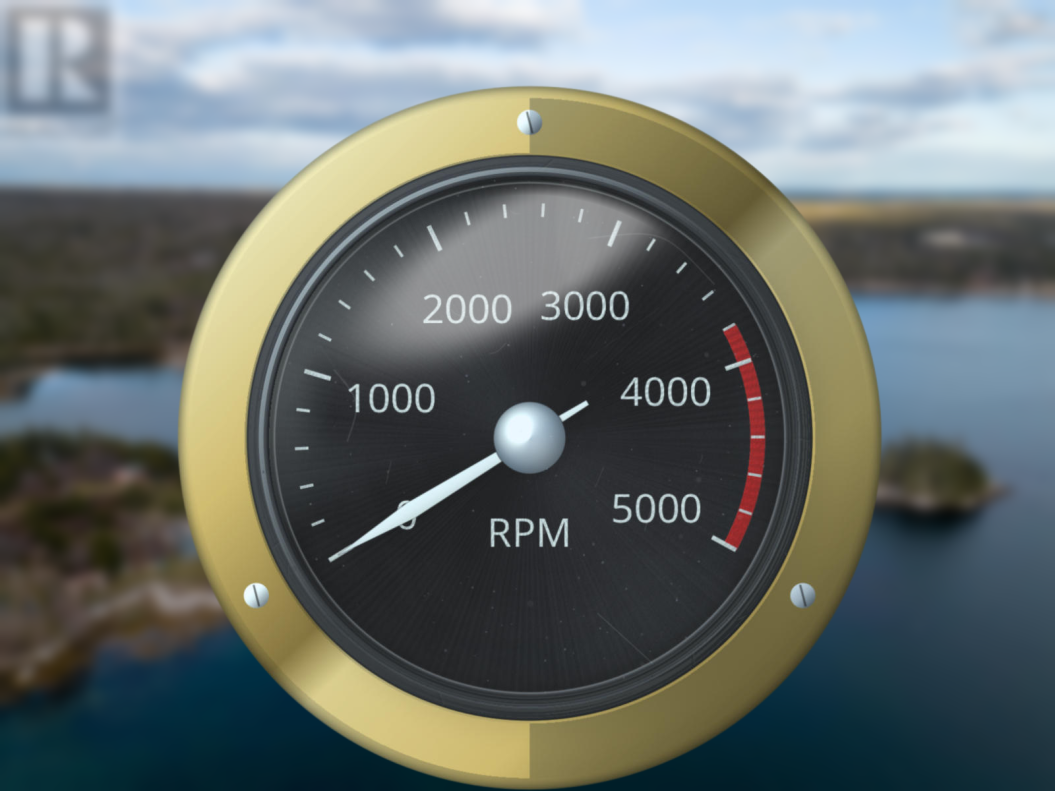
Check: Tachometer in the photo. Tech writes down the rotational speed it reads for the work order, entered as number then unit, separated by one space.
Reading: 0 rpm
